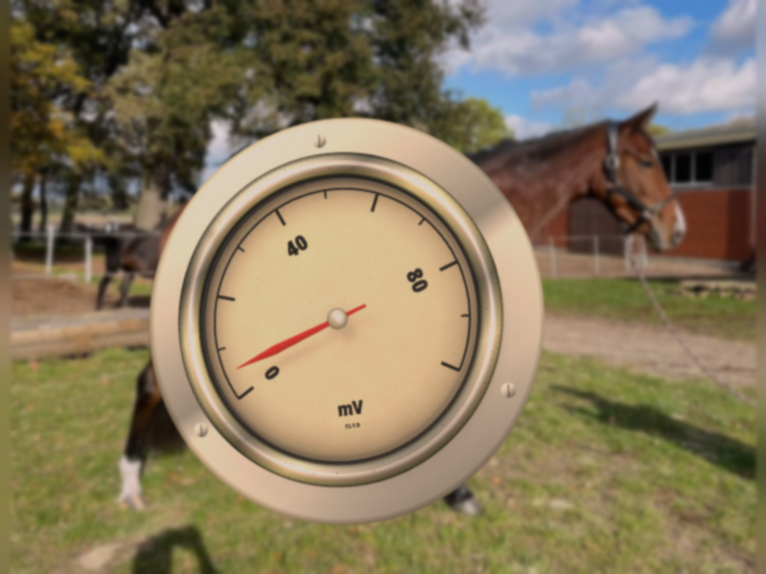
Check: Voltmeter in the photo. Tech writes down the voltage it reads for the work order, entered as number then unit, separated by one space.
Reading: 5 mV
